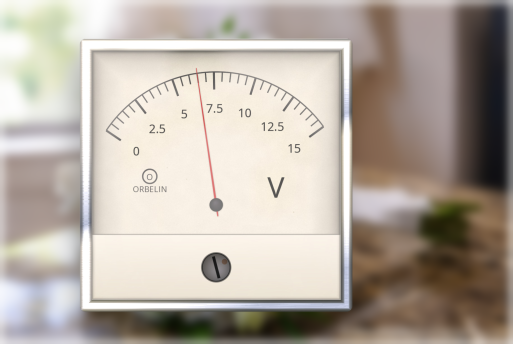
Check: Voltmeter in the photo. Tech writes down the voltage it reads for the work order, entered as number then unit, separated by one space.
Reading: 6.5 V
